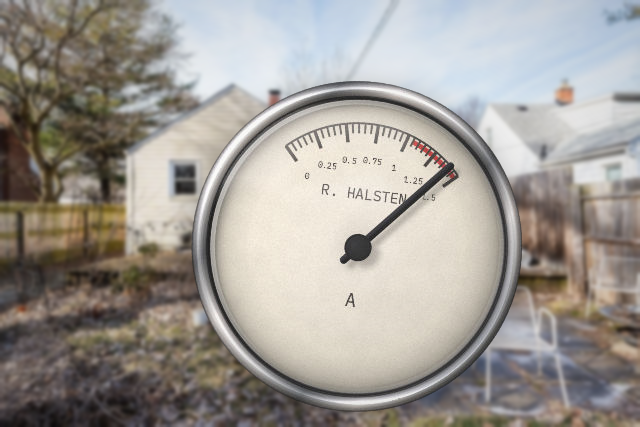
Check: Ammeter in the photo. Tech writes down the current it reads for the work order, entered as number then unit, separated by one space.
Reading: 1.4 A
